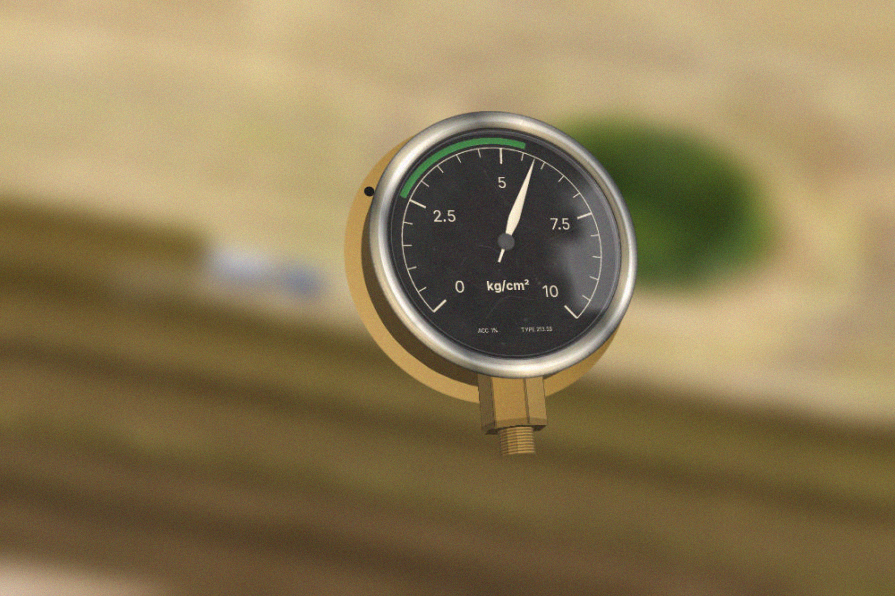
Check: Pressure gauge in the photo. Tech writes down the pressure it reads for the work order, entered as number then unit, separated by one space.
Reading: 5.75 kg/cm²
